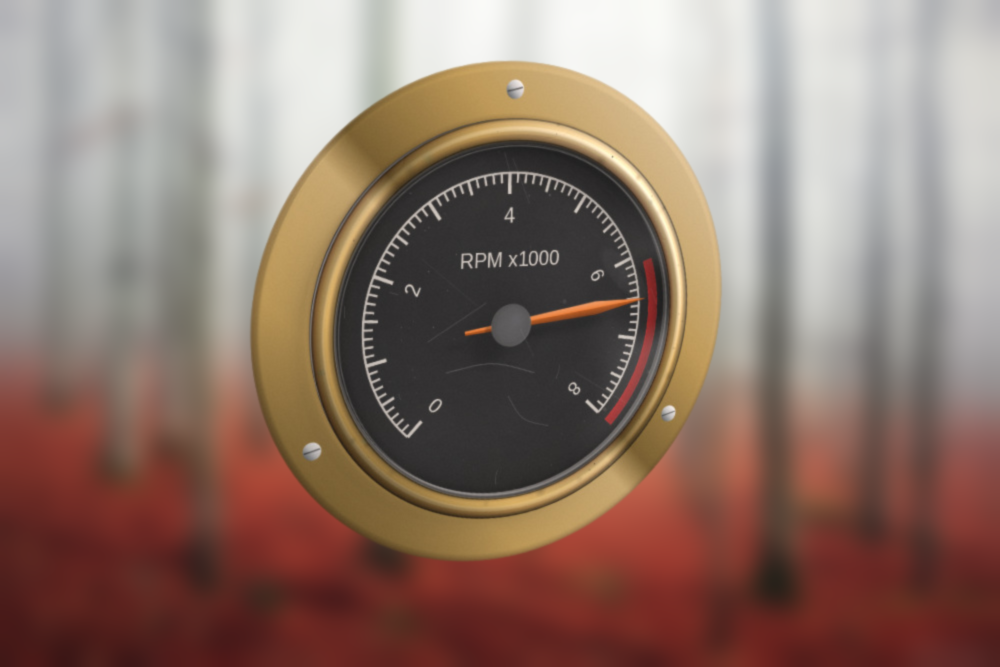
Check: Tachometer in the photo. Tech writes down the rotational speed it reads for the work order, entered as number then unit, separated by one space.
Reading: 6500 rpm
